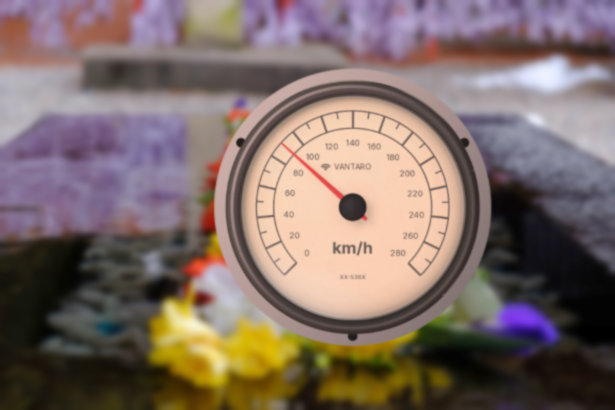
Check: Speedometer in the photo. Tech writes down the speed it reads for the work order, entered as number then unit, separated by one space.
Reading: 90 km/h
